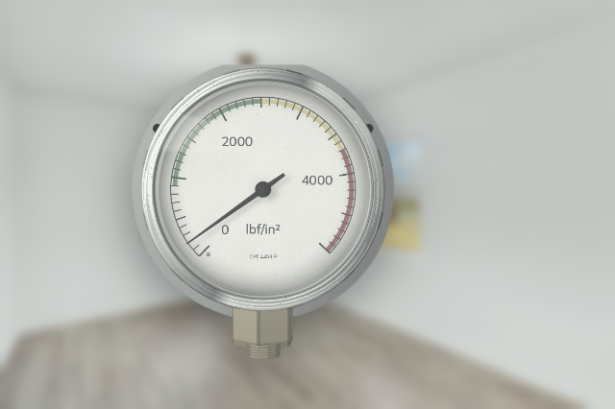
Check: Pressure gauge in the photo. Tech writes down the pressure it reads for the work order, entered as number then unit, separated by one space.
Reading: 200 psi
